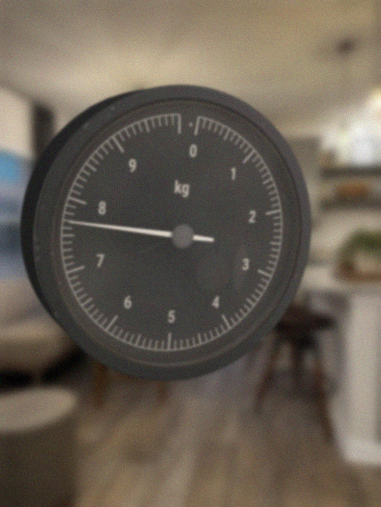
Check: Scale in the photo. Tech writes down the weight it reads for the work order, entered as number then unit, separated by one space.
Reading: 7.7 kg
